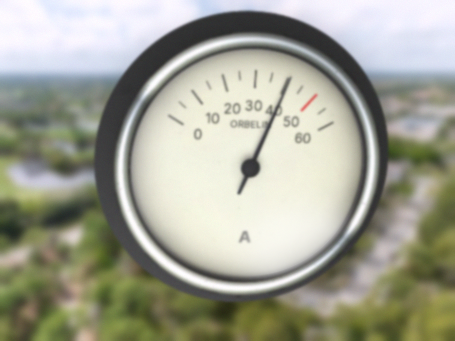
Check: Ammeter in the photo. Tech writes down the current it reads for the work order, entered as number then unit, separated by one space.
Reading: 40 A
